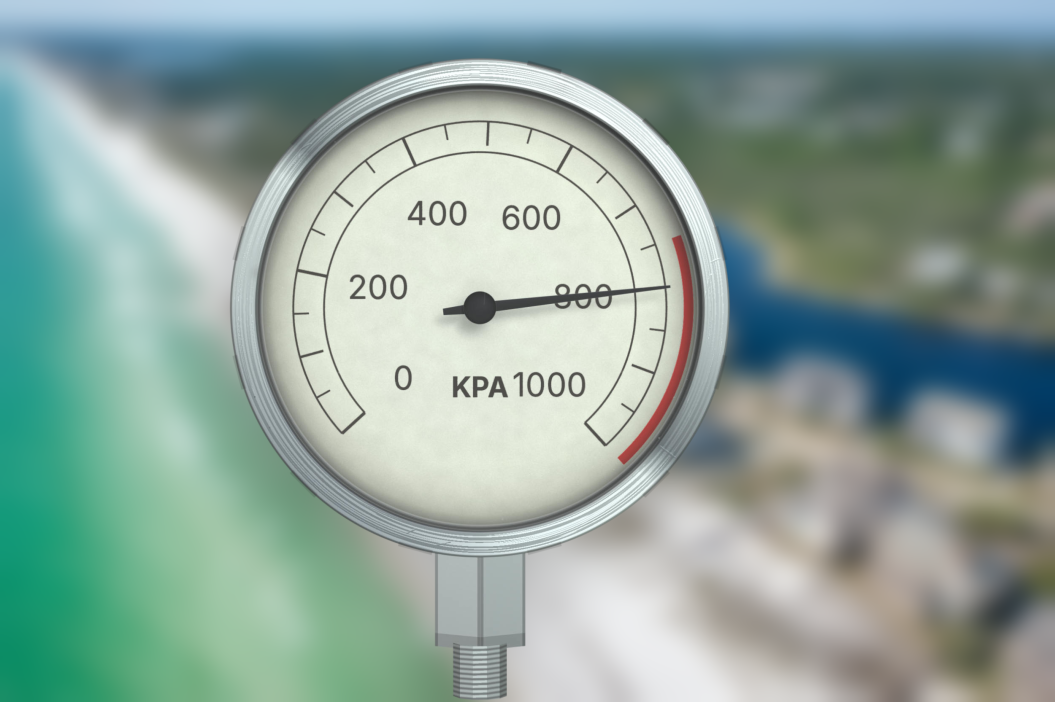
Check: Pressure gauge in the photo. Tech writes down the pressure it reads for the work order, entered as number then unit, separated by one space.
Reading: 800 kPa
